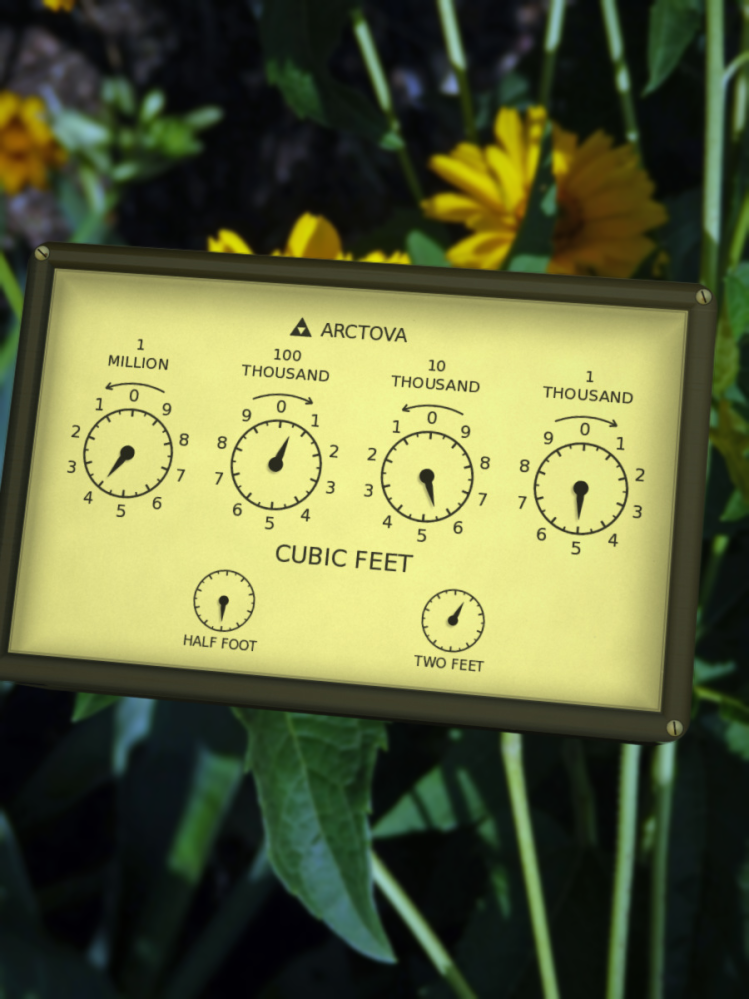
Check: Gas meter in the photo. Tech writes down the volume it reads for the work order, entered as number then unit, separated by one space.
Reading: 405500 ft³
